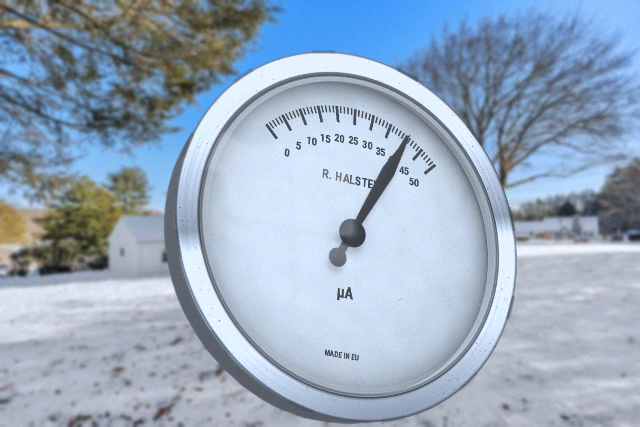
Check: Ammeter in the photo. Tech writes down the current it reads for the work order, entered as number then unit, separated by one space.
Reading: 40 µA
